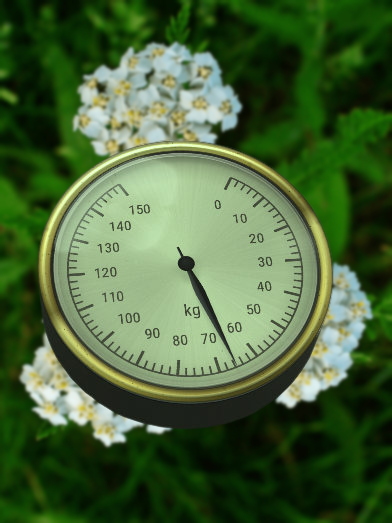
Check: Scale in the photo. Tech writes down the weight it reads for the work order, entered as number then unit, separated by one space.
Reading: 66 kg
